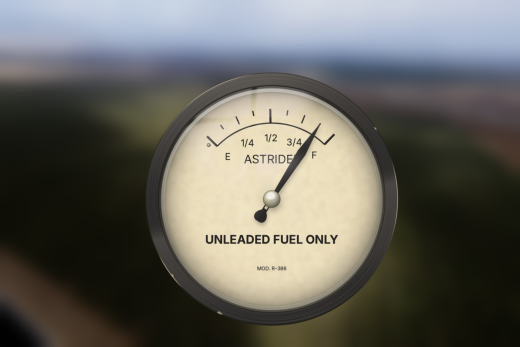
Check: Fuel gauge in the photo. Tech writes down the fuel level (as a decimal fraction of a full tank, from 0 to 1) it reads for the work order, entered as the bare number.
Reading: 0.875
